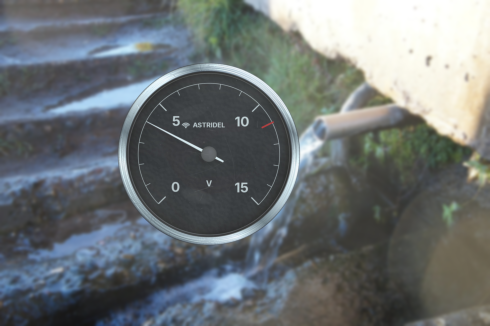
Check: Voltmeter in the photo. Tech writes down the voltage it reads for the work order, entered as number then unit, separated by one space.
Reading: 4 V
